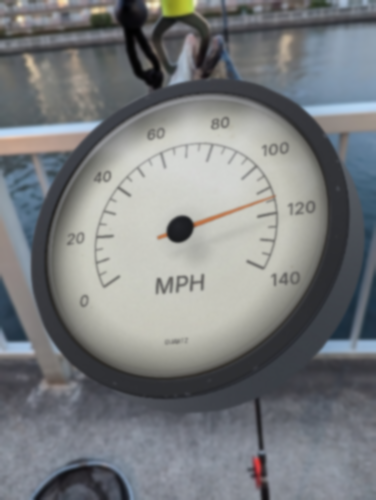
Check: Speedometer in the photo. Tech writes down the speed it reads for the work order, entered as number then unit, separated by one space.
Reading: 115 mph
